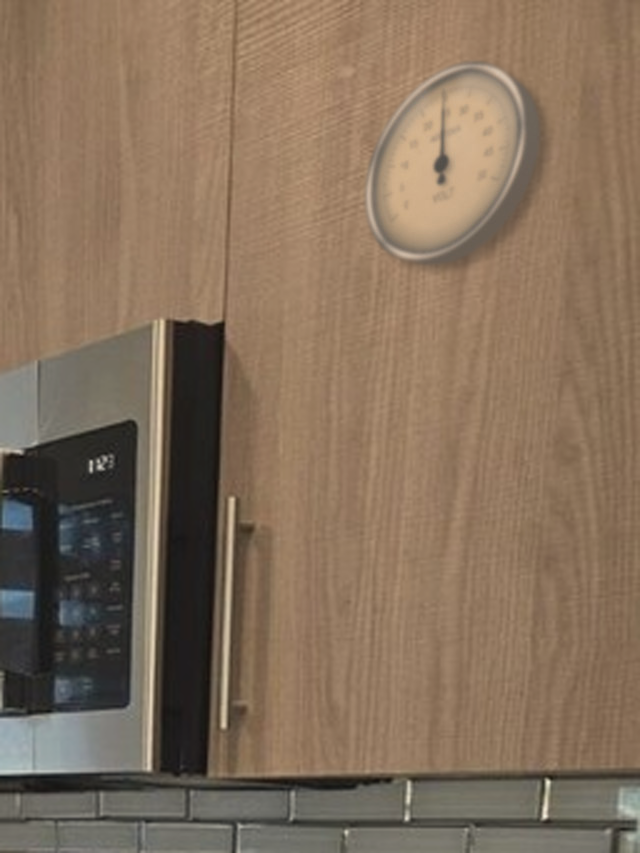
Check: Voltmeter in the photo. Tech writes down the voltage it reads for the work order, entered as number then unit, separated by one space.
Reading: 25 V
